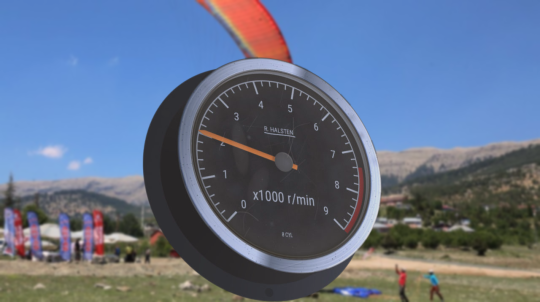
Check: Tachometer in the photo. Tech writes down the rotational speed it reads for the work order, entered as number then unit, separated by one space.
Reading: 2000 rpm
